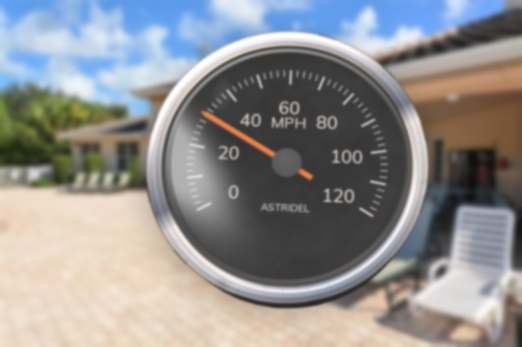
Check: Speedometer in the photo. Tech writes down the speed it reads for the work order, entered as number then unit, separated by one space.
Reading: 30 mph
